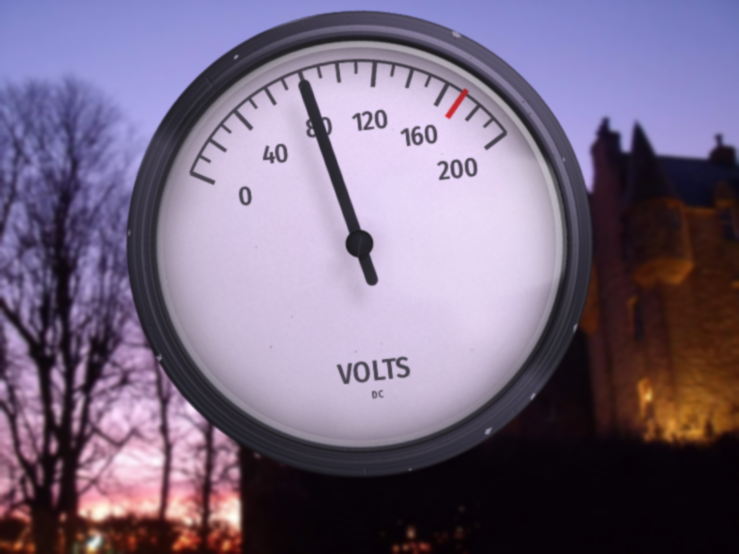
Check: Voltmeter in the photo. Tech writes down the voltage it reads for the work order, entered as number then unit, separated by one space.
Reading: 80 V
